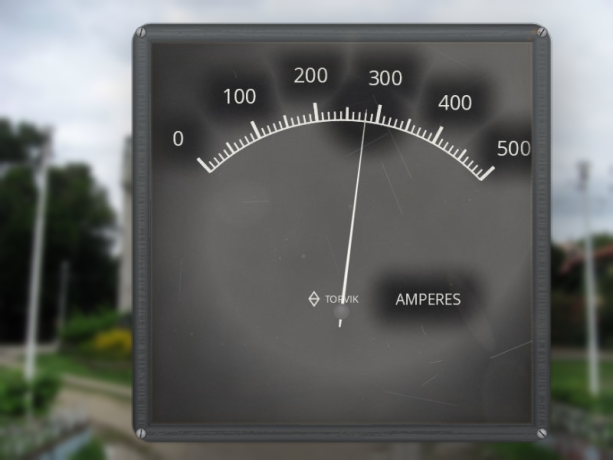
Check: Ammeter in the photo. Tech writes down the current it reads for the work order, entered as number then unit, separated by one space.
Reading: 280 A
